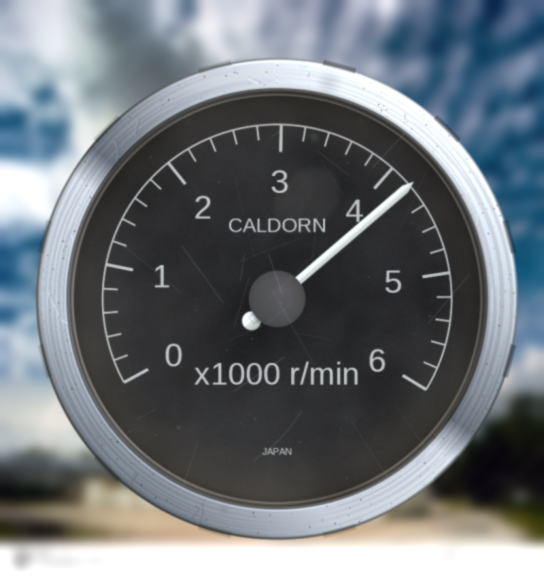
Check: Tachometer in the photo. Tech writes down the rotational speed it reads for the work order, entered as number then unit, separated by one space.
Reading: 4200 rpm
